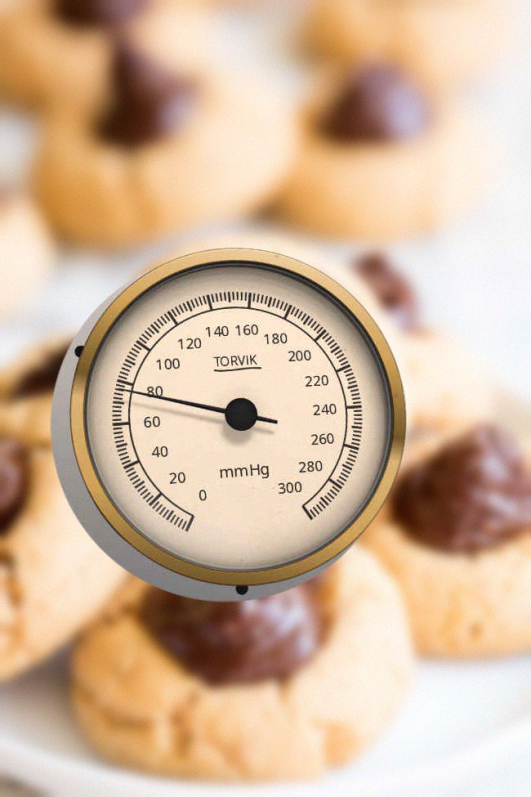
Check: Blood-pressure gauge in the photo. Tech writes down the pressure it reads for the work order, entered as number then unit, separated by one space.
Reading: 76 mmHg
